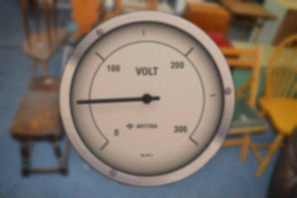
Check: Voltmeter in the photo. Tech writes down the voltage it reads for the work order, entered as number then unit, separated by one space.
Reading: 50 V
